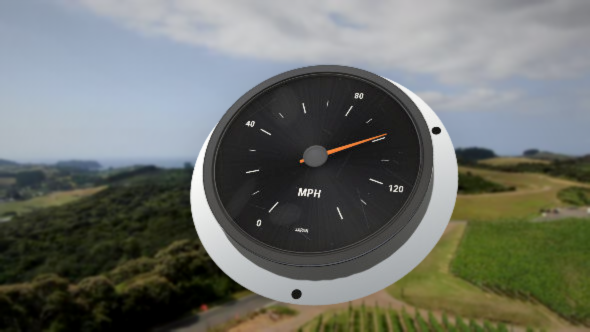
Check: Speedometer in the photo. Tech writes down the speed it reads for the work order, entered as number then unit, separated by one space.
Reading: 100 mph
